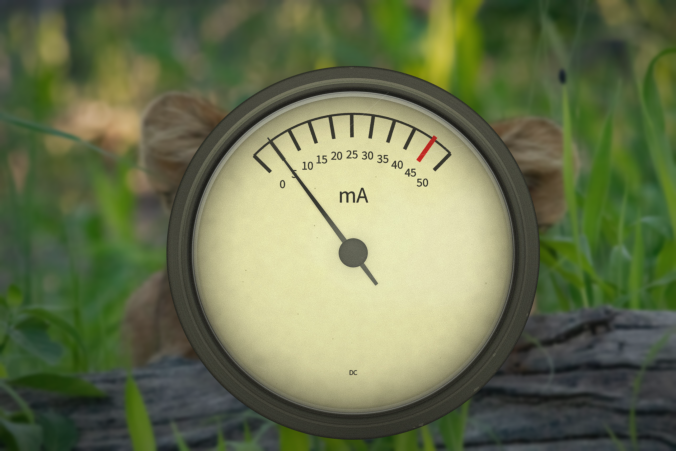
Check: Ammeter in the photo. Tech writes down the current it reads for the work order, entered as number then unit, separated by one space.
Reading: 5 mA
